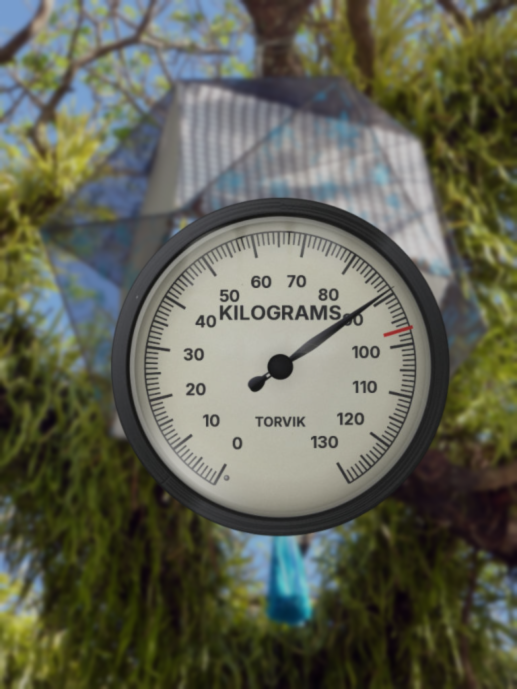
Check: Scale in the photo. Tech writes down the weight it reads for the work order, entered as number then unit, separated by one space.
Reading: 89 kg
